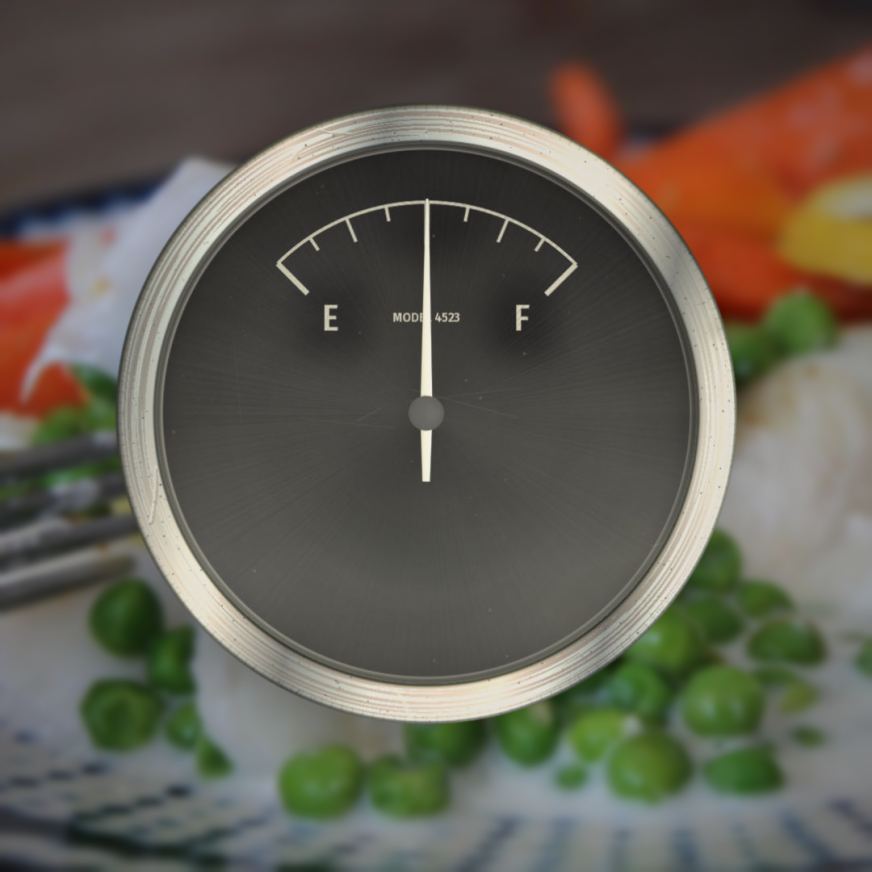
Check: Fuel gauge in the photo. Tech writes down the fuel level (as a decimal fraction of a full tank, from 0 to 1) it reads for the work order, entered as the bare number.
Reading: 0.5
